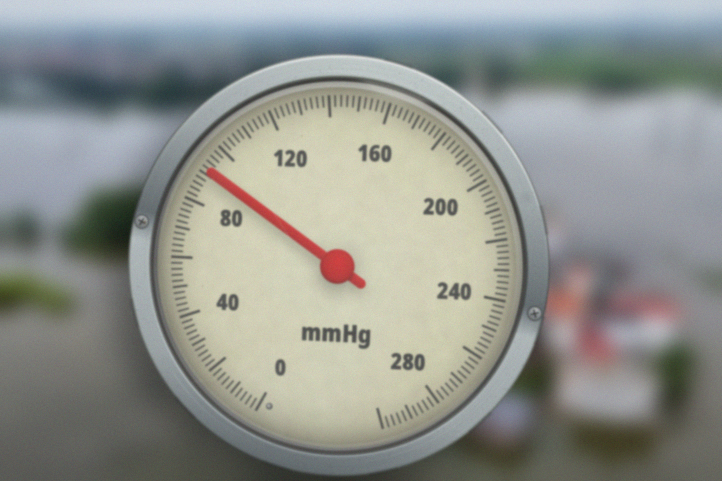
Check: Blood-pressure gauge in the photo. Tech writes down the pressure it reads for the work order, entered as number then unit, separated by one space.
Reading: 92 mmHg
